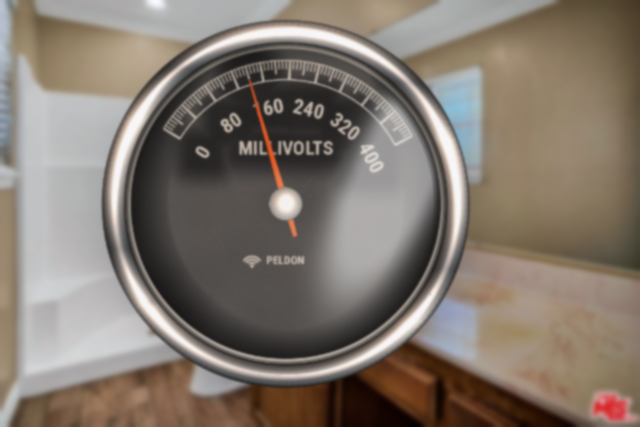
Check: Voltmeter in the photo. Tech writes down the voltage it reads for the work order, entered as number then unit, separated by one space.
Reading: 140 mV
